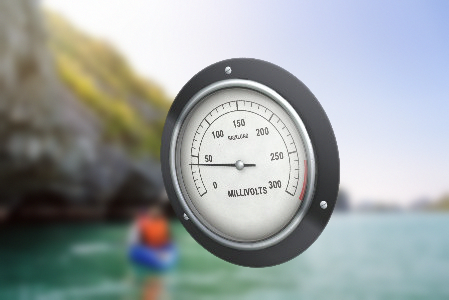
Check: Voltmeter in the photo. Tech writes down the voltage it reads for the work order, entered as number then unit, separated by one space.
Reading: 40 mV
